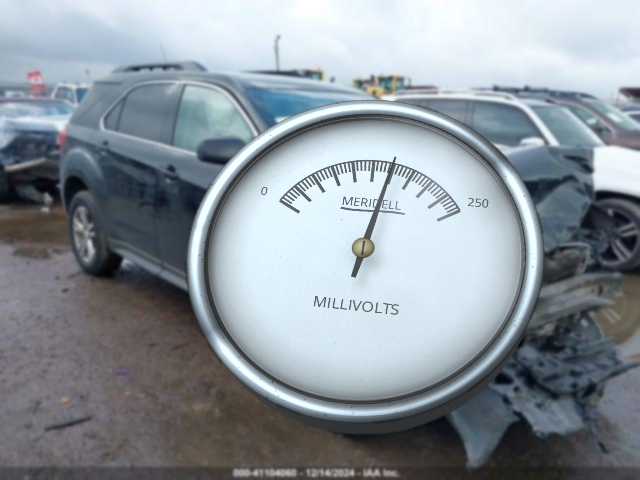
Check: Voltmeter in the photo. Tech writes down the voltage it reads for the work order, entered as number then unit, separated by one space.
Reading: 150 mV
